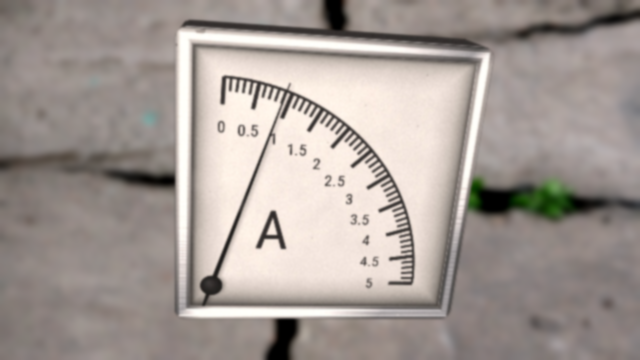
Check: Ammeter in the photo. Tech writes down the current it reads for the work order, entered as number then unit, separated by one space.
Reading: 0.9 A
